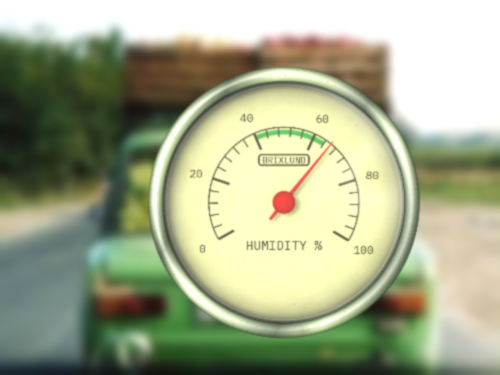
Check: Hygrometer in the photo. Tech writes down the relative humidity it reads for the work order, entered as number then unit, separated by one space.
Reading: 66 %
